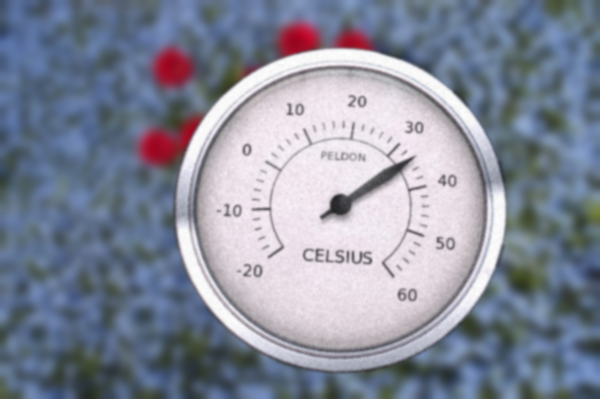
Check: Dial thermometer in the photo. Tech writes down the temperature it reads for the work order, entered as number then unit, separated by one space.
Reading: 34 °C
